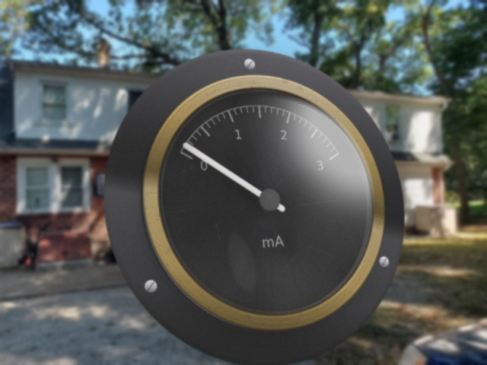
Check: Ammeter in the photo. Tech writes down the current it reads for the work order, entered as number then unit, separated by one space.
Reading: 0.1 mA
